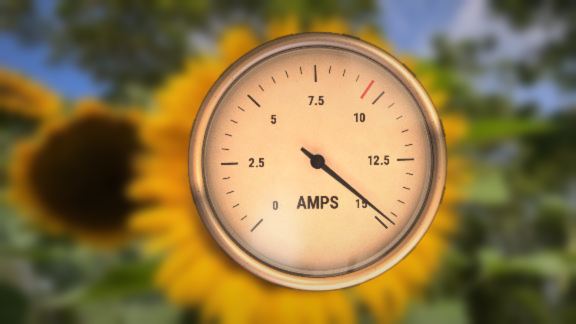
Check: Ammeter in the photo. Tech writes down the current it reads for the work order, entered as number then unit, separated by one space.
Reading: 14.75 A
